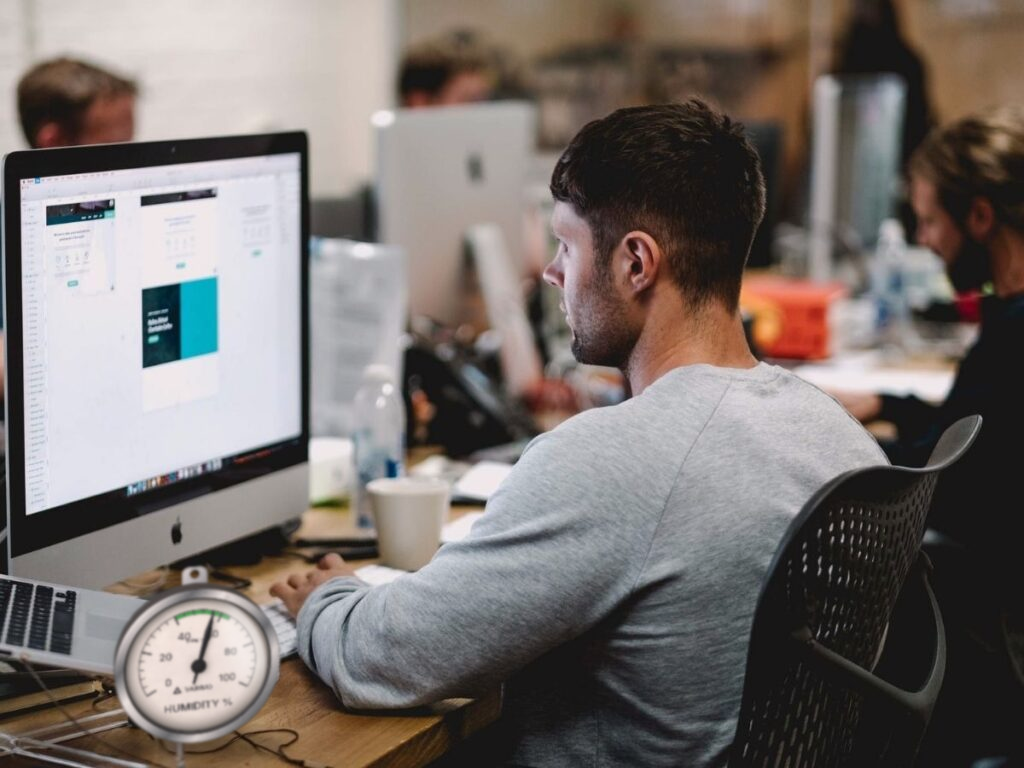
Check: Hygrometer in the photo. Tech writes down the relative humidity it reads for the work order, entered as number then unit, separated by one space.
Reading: 56 %
